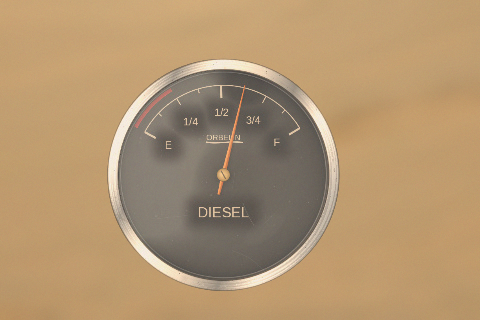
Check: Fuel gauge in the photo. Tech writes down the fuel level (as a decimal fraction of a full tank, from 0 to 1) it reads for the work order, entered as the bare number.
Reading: 0.625
